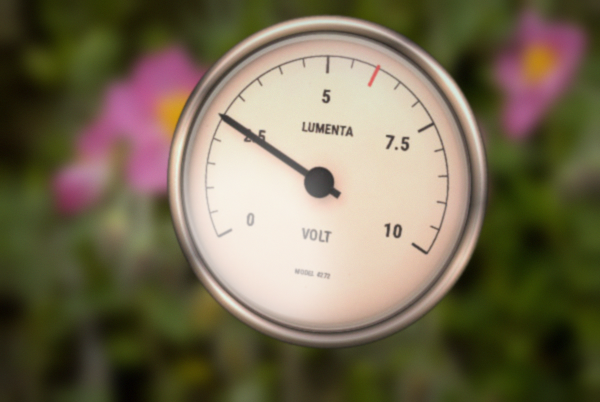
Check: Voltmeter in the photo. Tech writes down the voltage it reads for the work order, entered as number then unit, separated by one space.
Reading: 2.5 V
